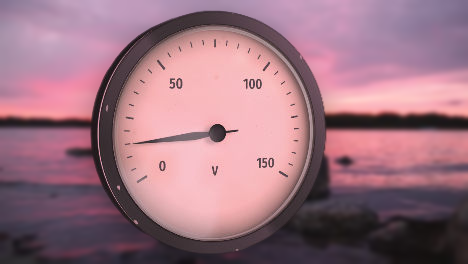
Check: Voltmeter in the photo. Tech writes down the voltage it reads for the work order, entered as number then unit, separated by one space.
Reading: 15 V
